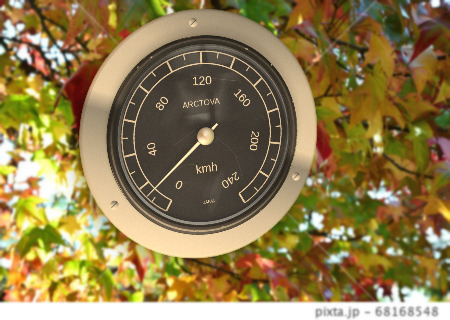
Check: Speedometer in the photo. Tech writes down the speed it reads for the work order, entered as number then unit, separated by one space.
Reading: 15 km/h
